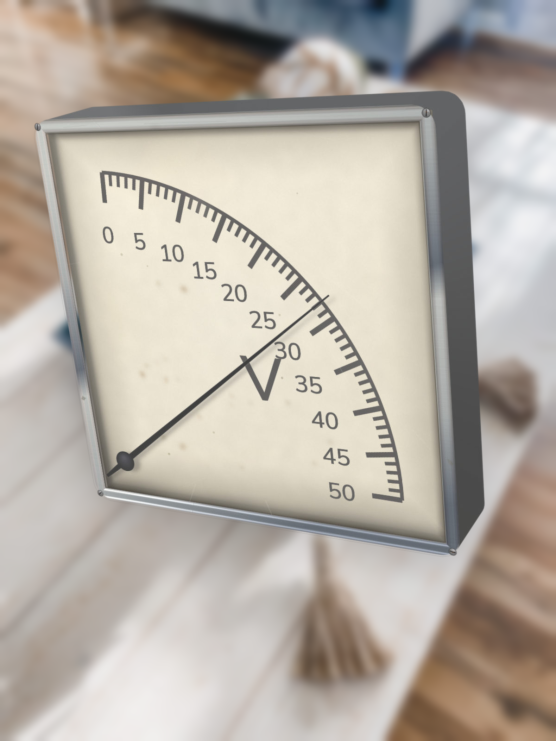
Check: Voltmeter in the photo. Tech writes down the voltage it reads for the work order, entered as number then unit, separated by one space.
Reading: 28 V
